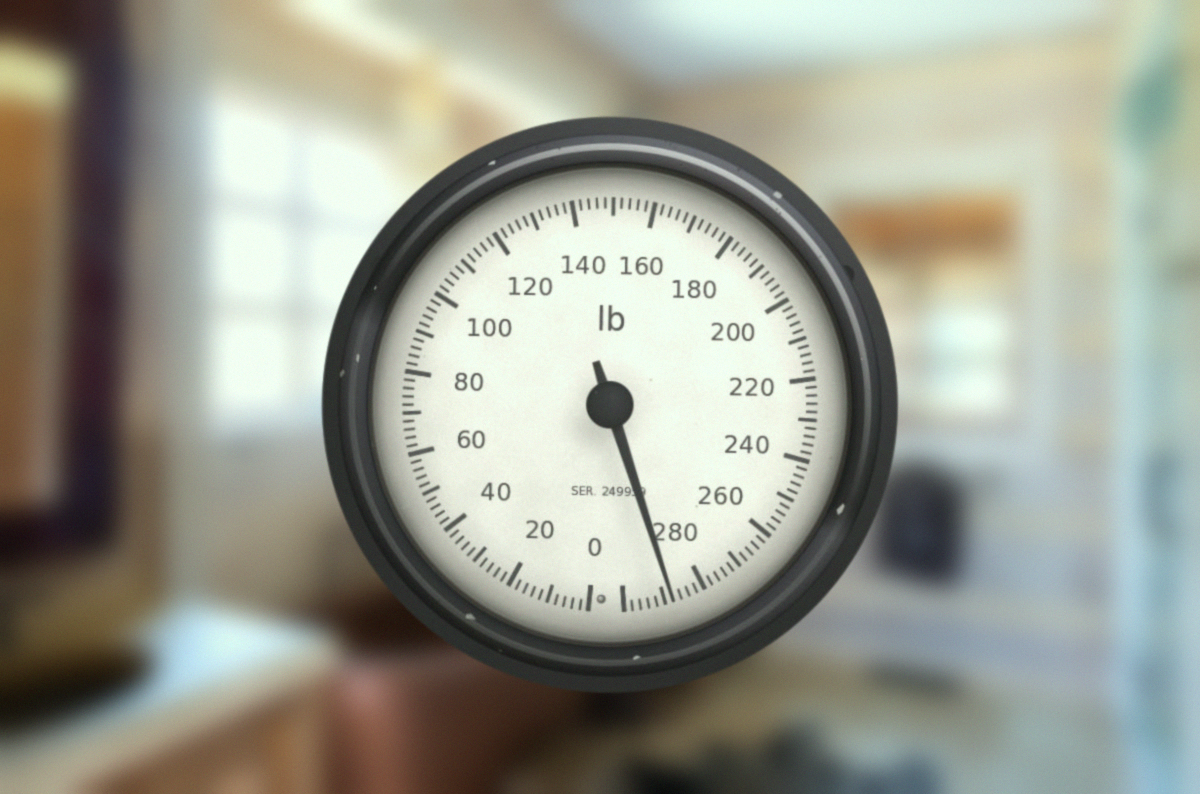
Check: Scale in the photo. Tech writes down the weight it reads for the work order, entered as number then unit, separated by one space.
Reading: 288 lb
